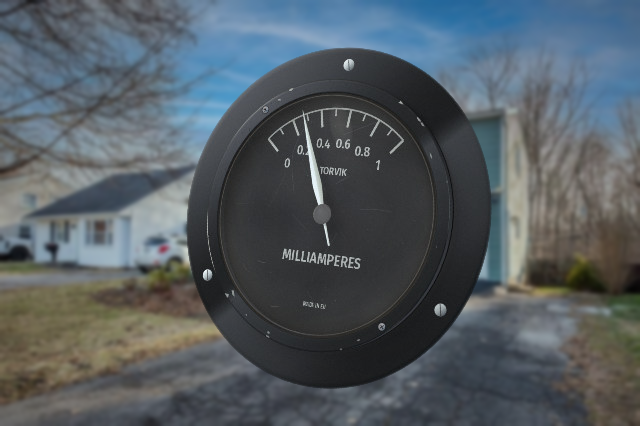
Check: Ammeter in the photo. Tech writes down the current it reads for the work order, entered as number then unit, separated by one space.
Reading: 0.3 mA
